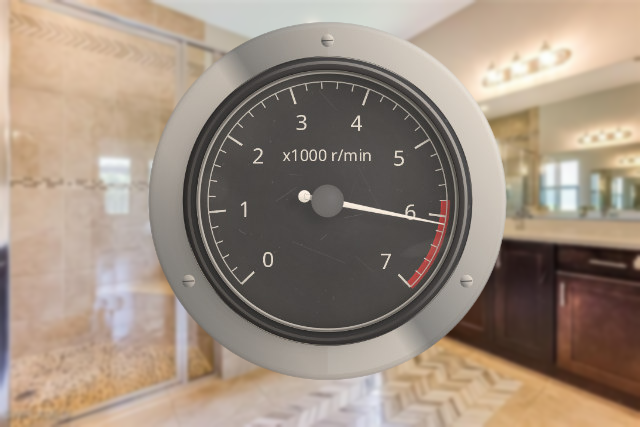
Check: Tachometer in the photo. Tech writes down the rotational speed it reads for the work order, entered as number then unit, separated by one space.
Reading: 6100 rpm
